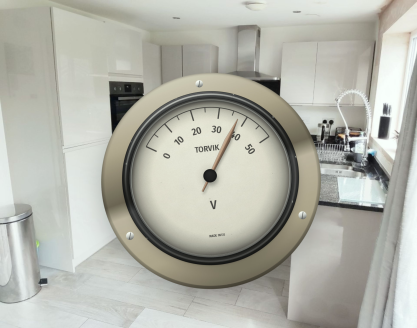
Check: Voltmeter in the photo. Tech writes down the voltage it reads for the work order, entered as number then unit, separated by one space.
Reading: 37.5 V
